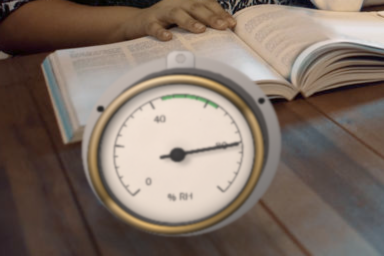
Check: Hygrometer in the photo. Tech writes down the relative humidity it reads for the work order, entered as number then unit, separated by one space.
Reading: 80 %
